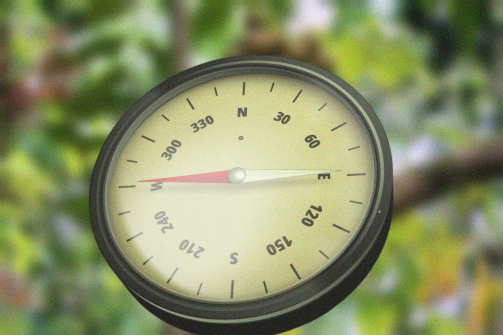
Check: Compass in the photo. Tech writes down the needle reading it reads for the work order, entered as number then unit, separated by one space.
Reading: 270 °
